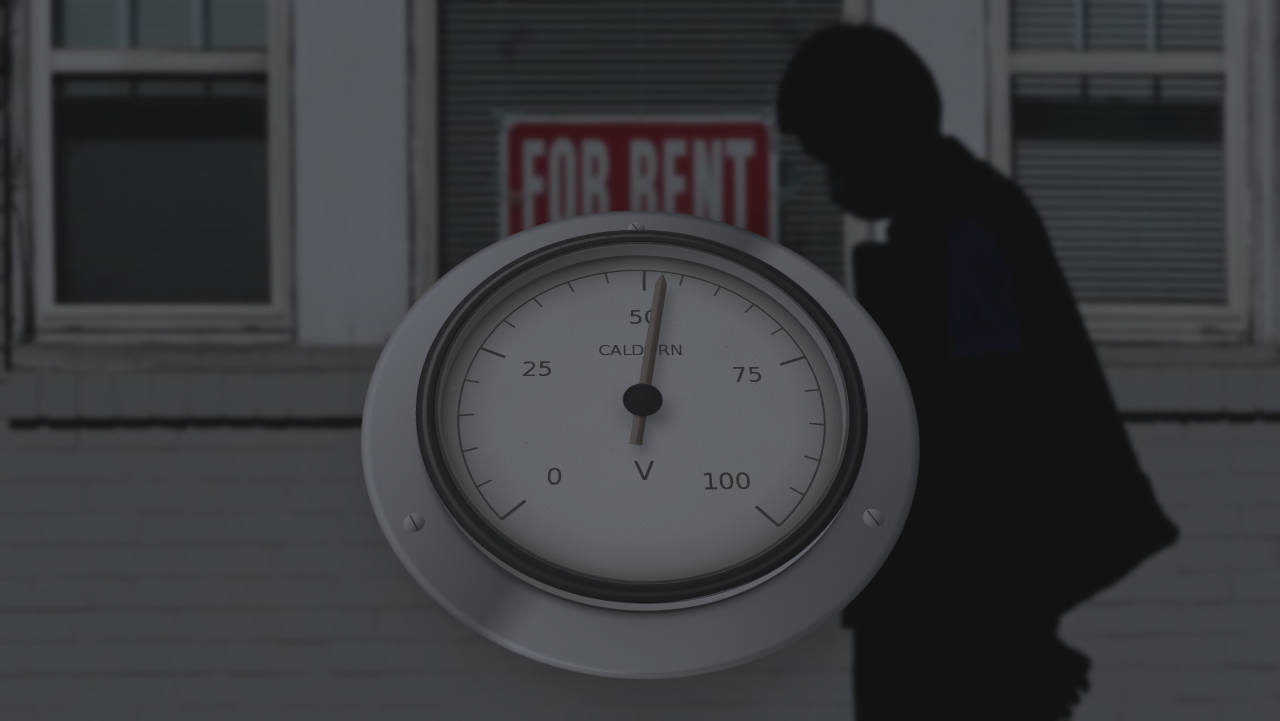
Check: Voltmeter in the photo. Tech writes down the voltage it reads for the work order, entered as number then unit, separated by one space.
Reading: 52.5 V
